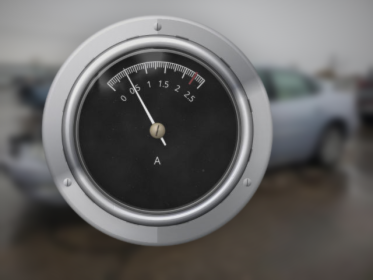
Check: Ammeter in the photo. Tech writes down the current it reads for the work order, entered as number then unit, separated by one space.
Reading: 0.5 A
